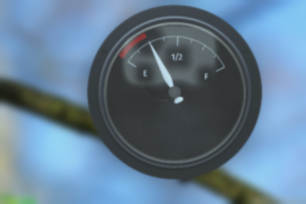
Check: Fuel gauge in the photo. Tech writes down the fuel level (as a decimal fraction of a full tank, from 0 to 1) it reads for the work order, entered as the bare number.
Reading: 0.25
